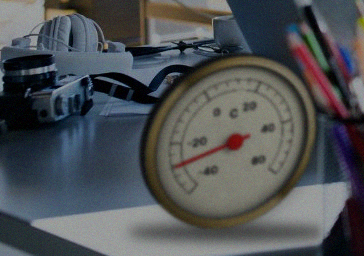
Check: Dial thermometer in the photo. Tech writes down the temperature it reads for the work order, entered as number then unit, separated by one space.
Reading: -28 °C
